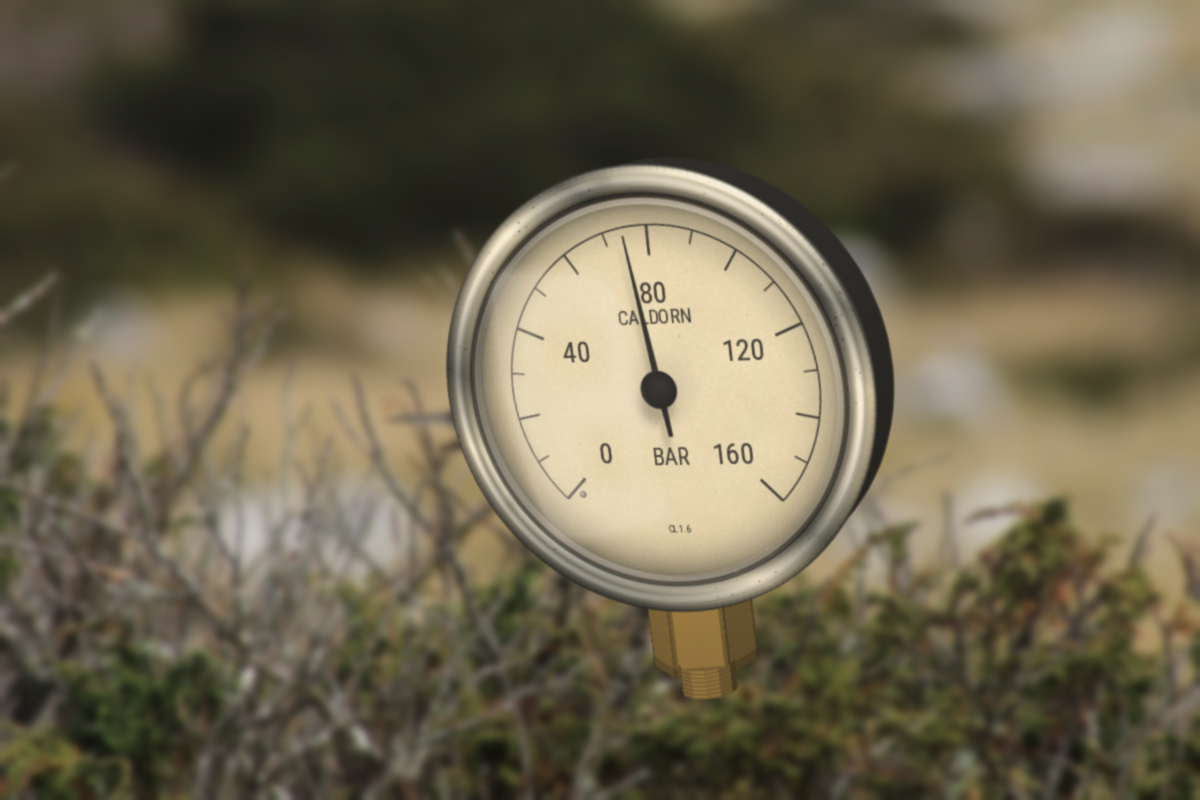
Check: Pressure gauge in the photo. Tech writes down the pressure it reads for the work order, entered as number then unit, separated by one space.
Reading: 75 bar
